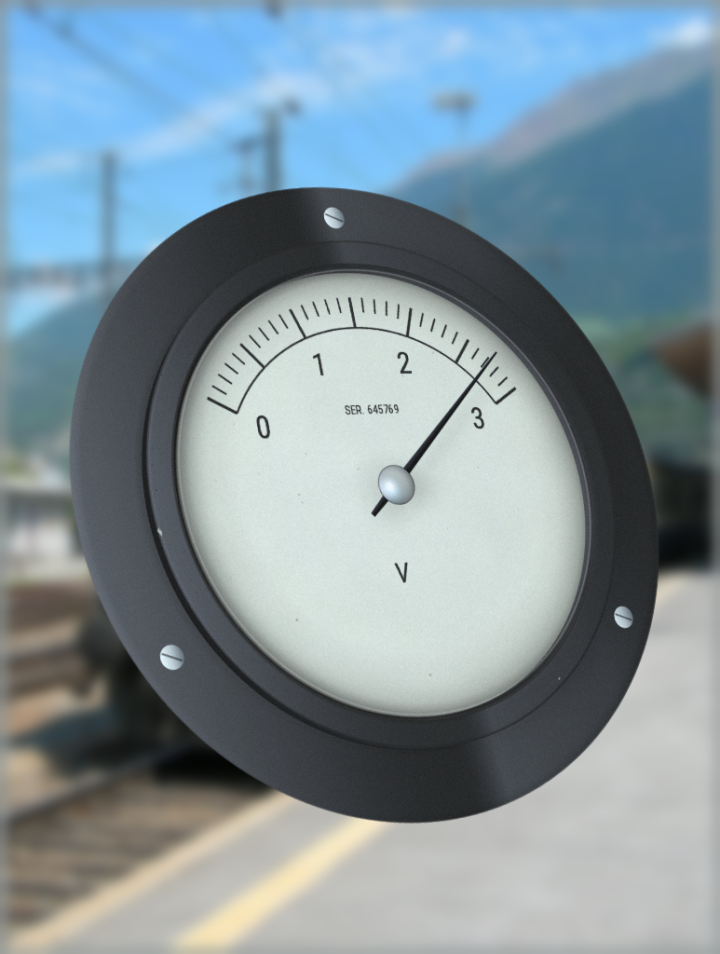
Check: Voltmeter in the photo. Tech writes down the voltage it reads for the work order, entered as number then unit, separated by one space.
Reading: 2.7 V
